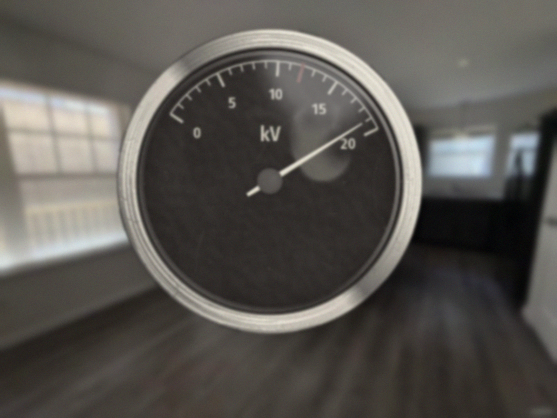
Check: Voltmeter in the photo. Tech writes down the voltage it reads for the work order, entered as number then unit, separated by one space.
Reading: 19 kV
